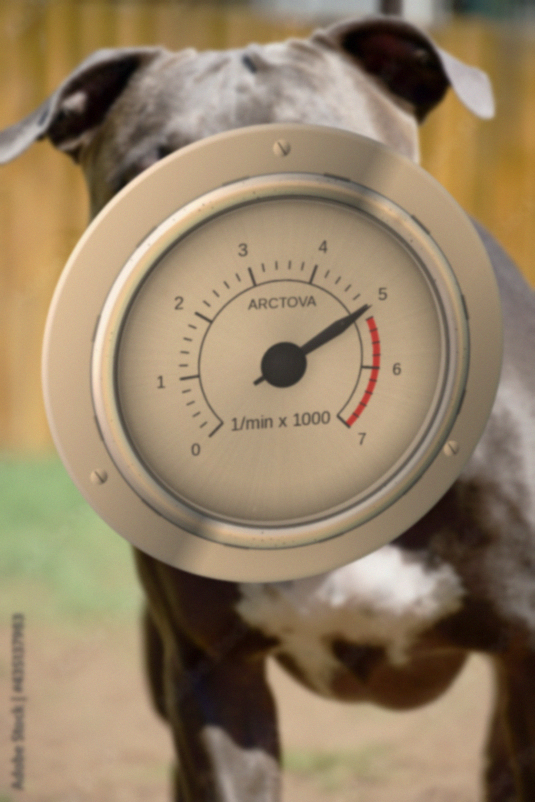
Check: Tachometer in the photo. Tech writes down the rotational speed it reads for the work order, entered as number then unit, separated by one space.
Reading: 5000 rpm
